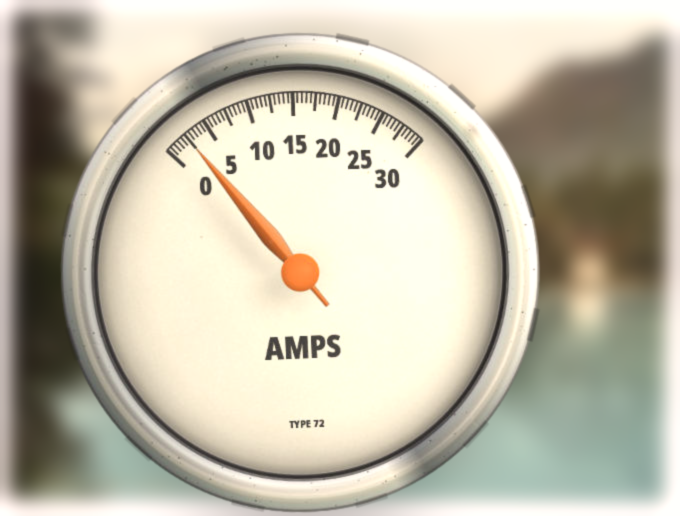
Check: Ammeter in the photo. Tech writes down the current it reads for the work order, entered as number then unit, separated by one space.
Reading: 2.5 A
